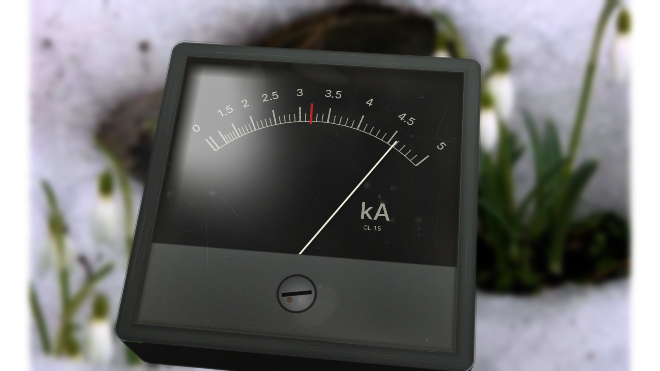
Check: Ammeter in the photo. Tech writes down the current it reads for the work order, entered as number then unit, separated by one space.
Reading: 4.6 kA
